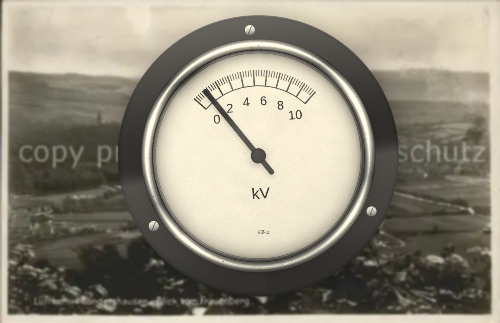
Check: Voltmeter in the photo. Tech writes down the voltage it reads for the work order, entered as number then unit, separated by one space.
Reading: 1 kV
